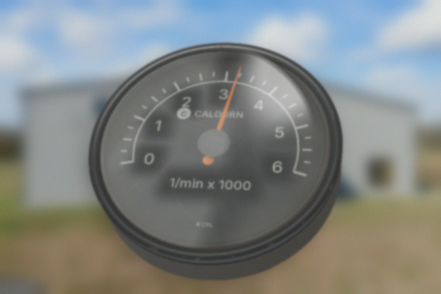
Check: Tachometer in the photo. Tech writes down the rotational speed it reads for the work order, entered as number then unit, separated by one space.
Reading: 3250 rpm
